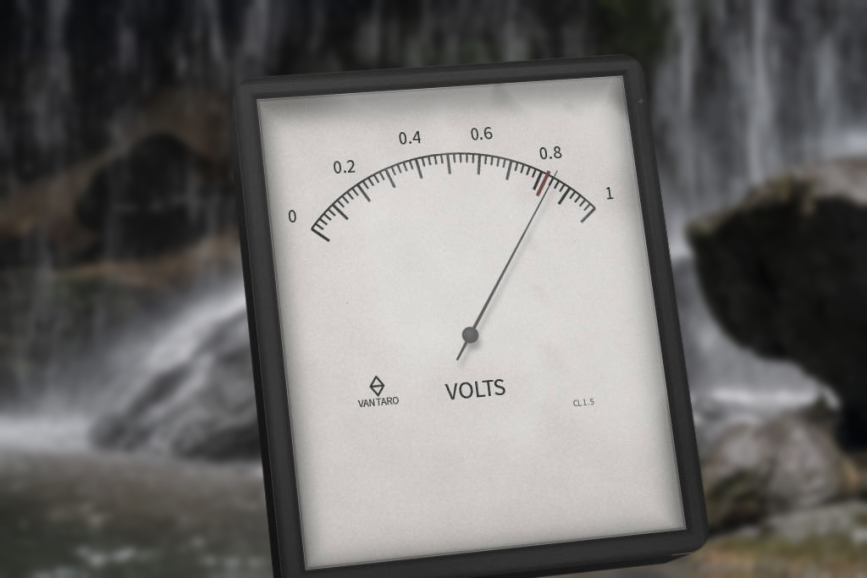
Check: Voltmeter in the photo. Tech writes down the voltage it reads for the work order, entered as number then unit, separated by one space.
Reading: 0.84 V
